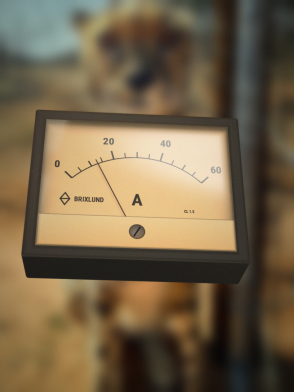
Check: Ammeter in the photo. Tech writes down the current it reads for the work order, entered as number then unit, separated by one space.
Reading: 12.5 A
